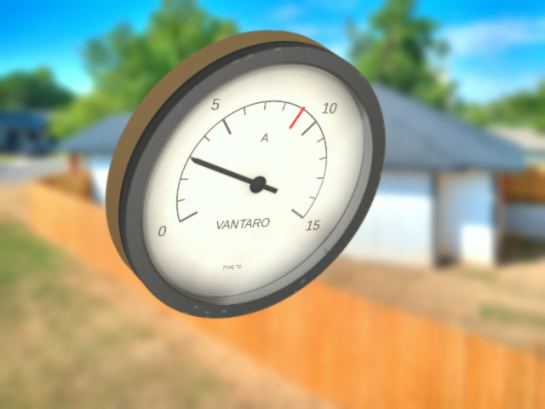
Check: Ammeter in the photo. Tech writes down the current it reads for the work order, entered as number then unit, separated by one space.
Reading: 3 A
